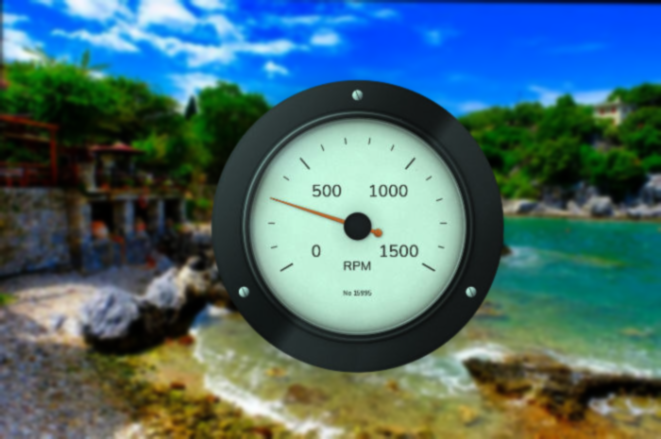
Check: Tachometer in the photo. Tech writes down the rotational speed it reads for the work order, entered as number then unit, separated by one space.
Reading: 300 rpm
